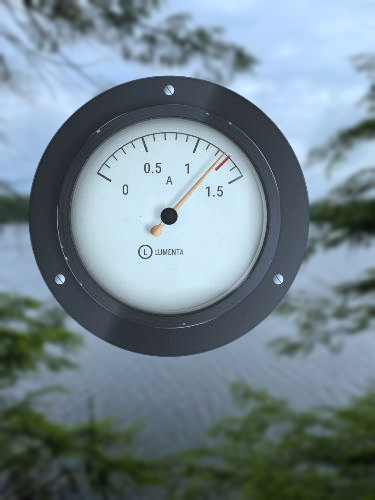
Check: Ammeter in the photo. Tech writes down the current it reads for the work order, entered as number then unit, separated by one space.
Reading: 1.25 A
